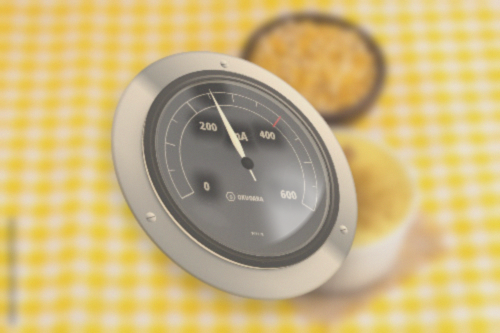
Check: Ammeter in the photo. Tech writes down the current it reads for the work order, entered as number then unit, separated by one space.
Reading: 250 mA
